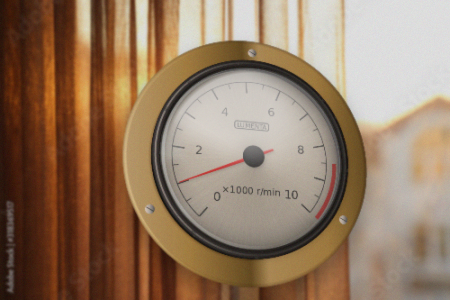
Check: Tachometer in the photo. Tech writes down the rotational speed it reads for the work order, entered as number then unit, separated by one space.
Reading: 1000 rpm
